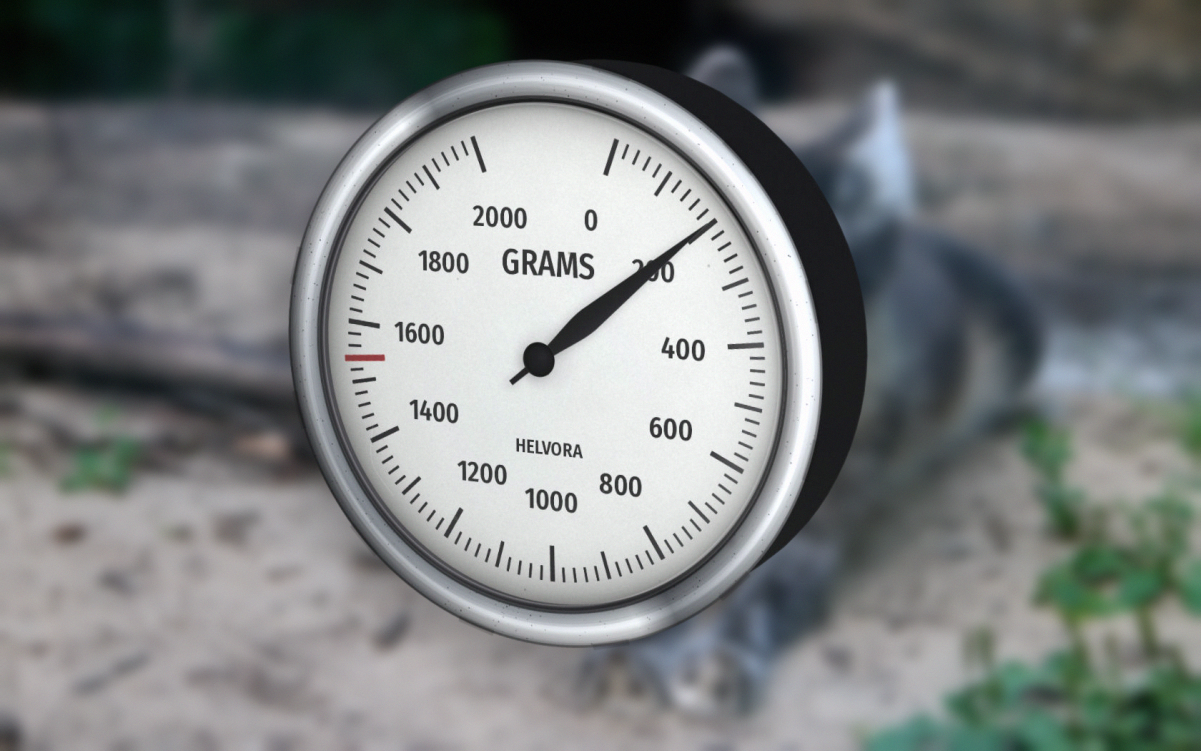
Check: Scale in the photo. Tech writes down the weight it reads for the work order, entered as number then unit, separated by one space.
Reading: 200 g
